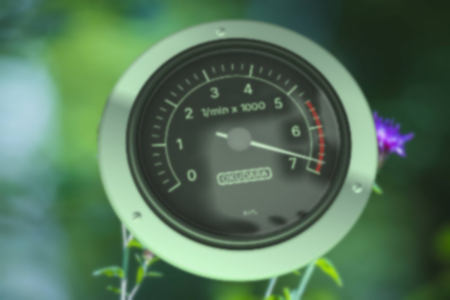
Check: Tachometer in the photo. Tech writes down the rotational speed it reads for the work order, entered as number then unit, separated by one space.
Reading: 6800 rpm
